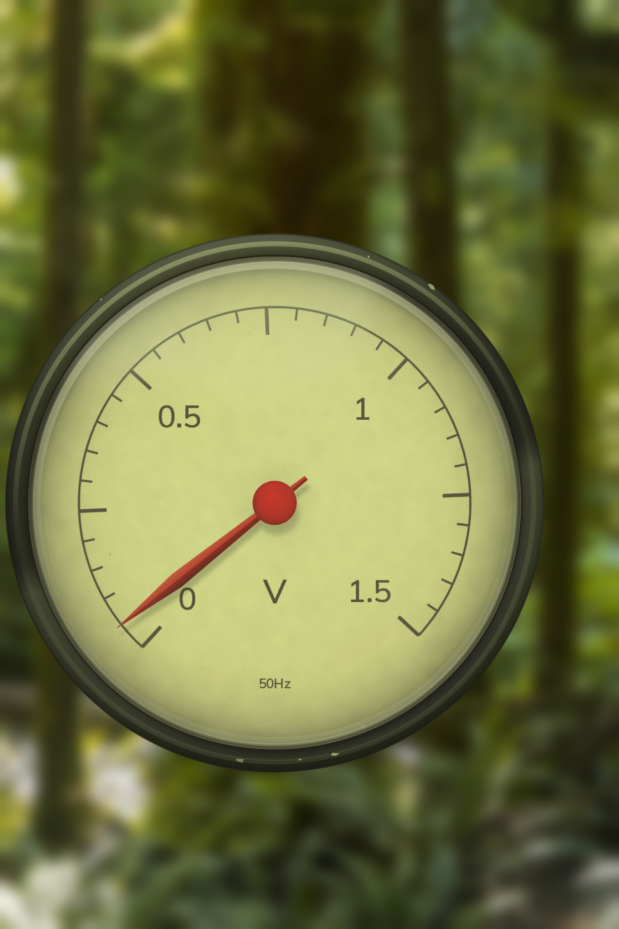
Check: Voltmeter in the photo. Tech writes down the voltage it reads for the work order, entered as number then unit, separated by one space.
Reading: 0.05 V
